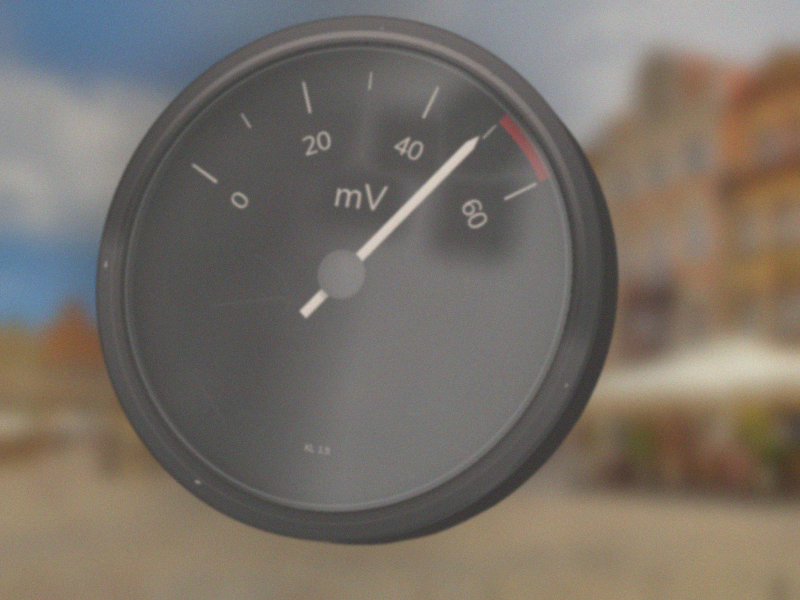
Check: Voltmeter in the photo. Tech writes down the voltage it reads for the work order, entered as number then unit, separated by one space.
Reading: 50 mV
